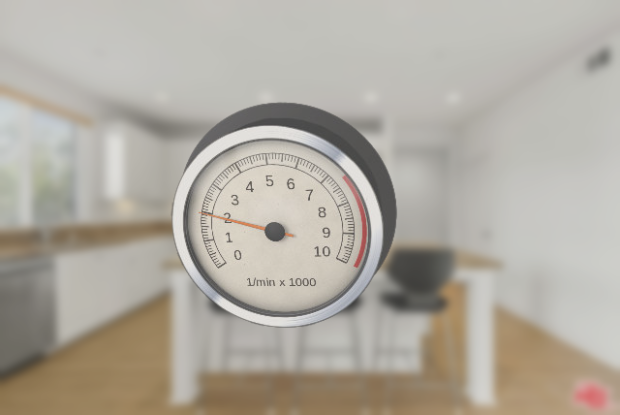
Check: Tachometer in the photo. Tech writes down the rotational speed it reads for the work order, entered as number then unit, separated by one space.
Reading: 2000 rpm
